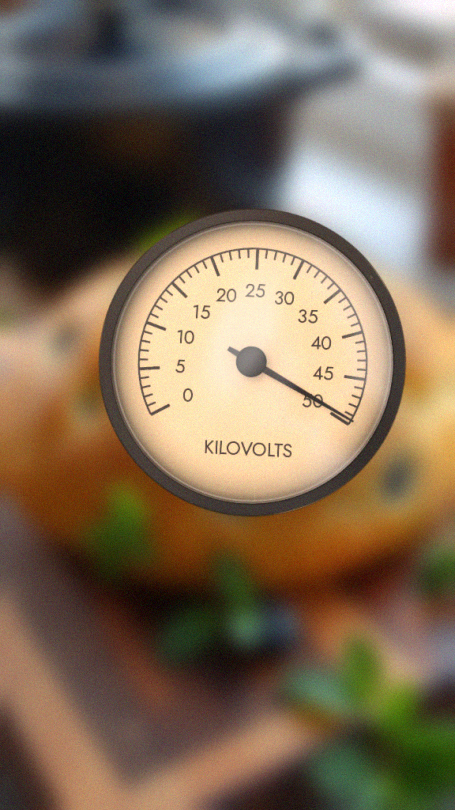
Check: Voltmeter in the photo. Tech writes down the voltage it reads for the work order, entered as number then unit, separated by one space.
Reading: 49.5 kV
